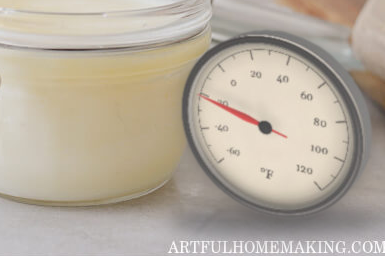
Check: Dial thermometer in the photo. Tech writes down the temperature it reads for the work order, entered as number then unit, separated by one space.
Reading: -20 °F
